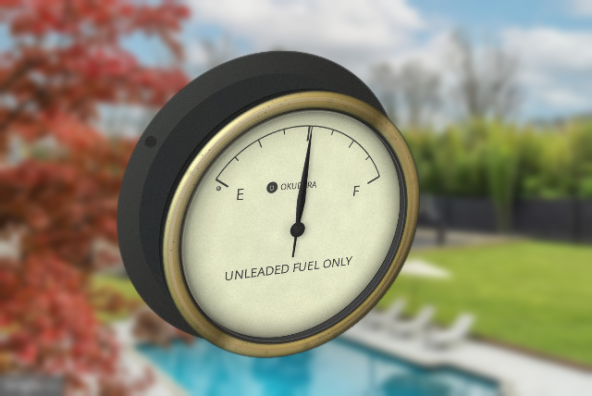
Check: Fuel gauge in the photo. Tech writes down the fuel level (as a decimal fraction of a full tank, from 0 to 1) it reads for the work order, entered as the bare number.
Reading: 0.5
